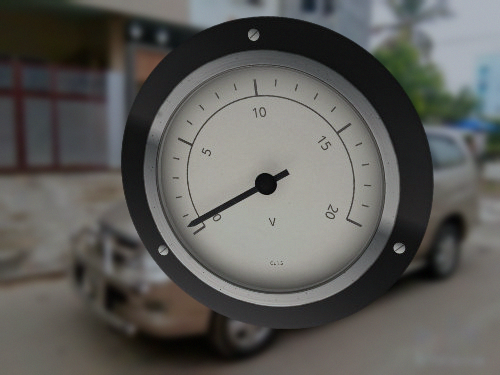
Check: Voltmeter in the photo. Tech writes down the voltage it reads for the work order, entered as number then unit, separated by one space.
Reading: 0.5 V
